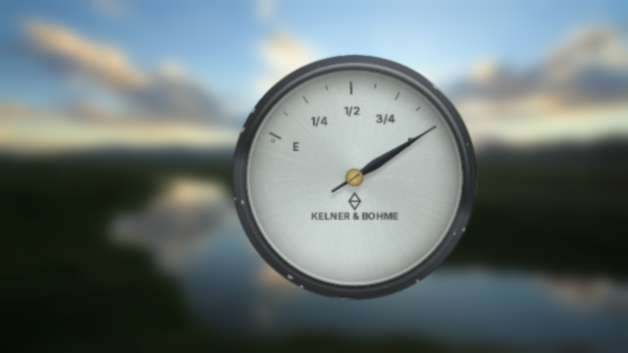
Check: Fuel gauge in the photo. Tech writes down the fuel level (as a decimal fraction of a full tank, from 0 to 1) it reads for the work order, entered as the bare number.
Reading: 1
